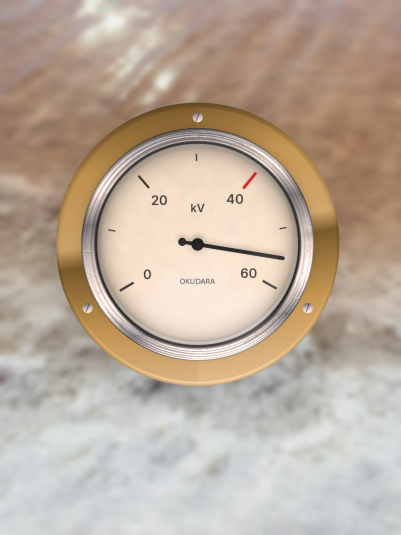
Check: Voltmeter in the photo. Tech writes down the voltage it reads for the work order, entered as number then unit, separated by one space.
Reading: 55 kV
